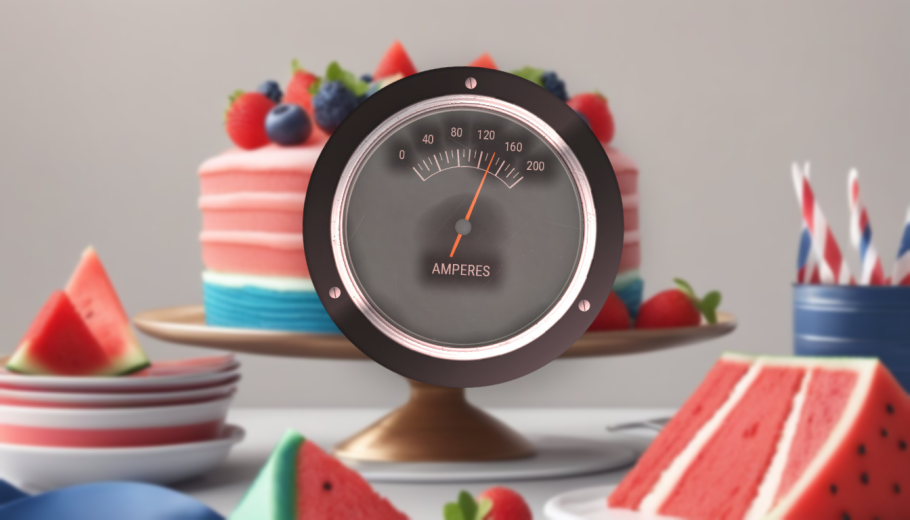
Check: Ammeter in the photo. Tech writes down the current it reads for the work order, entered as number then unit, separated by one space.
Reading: 140 A
